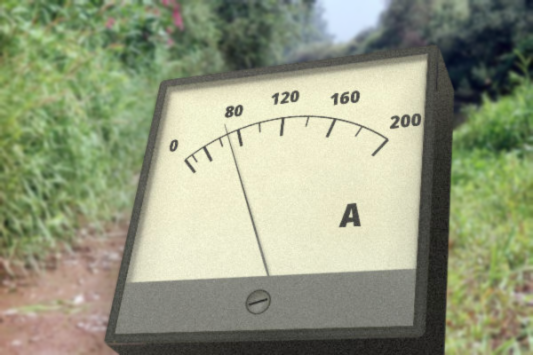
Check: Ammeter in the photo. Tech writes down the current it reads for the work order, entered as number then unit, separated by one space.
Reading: 70 A
